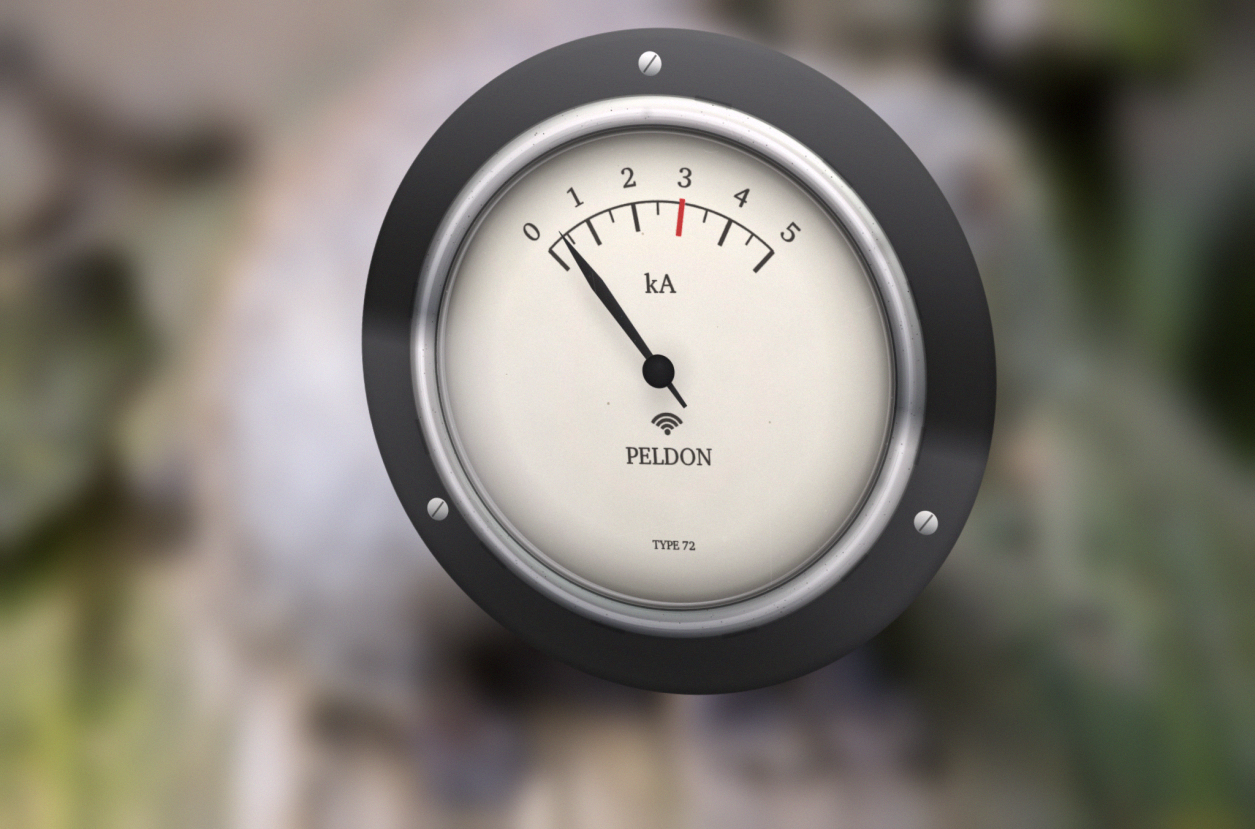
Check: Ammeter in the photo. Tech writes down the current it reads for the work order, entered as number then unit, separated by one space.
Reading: 0.5 kA
